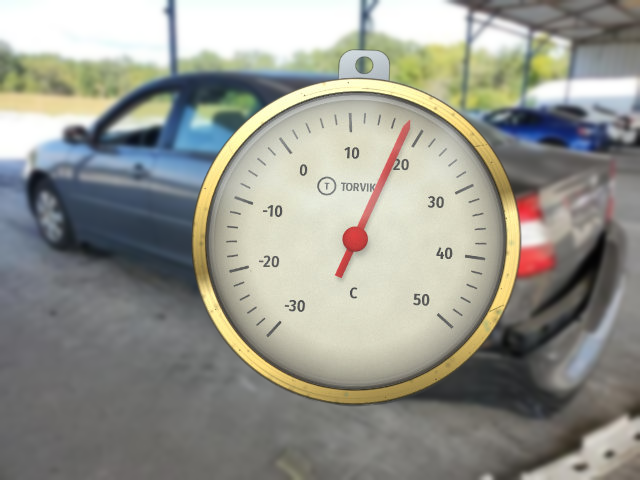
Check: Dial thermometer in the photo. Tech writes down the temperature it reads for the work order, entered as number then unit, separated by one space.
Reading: 18 °C
